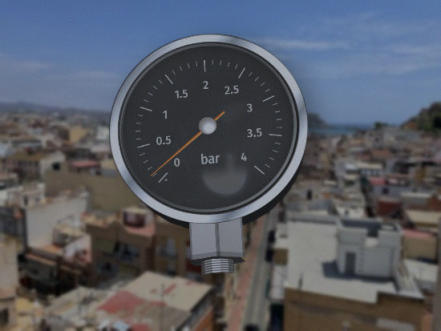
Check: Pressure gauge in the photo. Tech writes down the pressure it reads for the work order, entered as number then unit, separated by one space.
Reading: 0.1 bar
